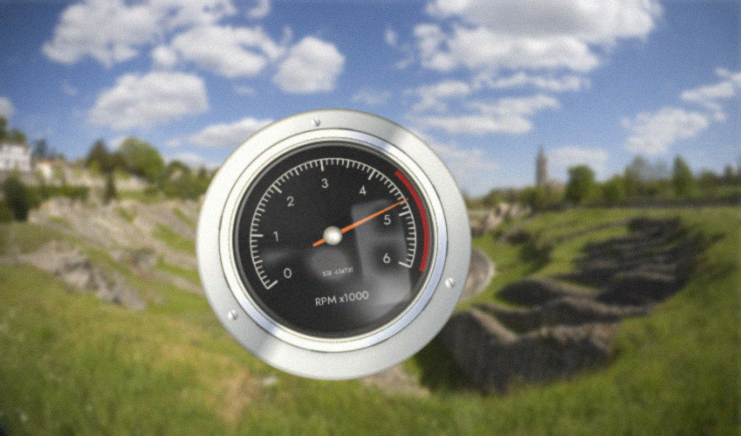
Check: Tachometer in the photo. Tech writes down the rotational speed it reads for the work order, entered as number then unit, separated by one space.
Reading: 4800 rpm
